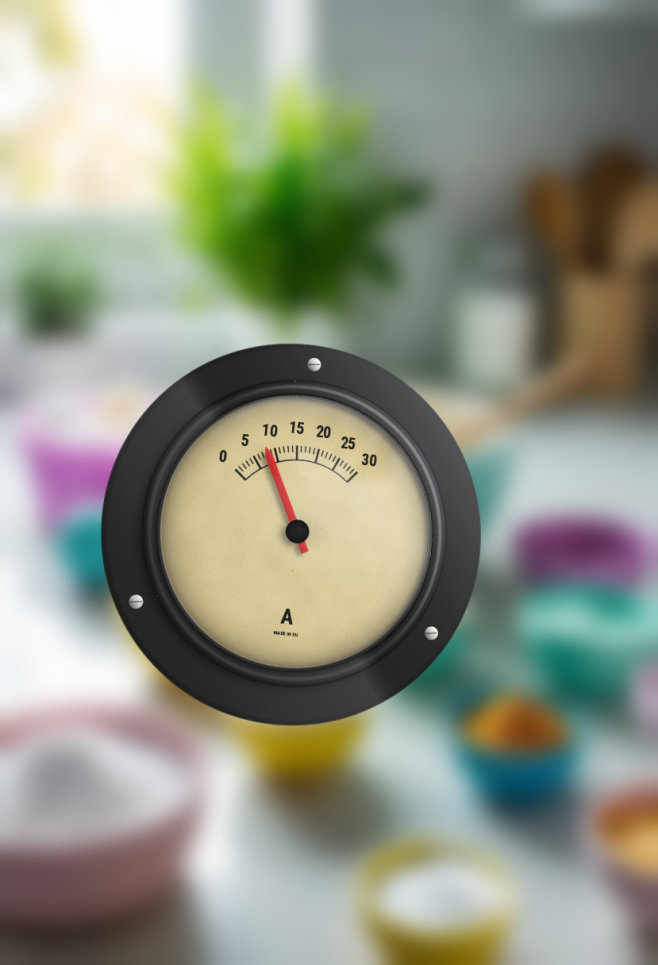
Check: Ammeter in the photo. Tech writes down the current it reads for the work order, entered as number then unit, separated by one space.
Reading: 8 A
